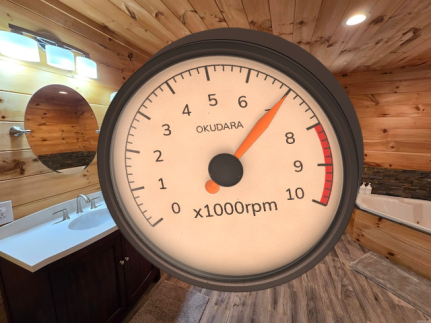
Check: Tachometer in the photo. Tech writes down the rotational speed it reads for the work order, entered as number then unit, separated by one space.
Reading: 7000 rpm
